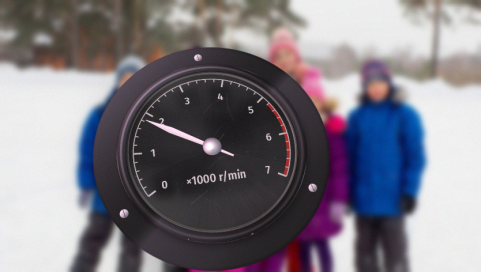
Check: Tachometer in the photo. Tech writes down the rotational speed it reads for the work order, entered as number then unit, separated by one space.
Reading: 1800 rpm
